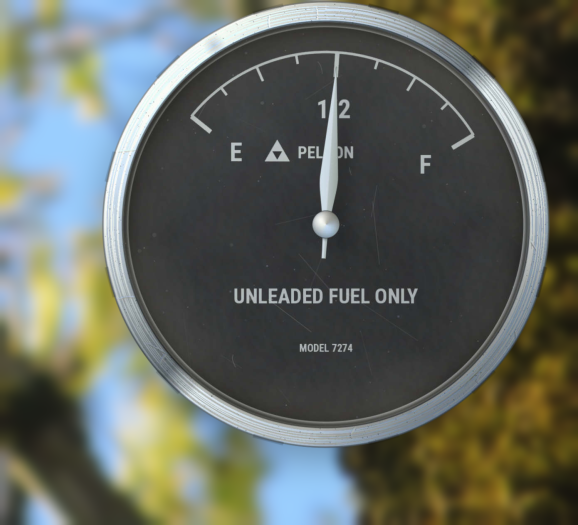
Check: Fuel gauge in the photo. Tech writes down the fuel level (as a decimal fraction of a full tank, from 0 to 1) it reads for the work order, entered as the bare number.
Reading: 0.5
